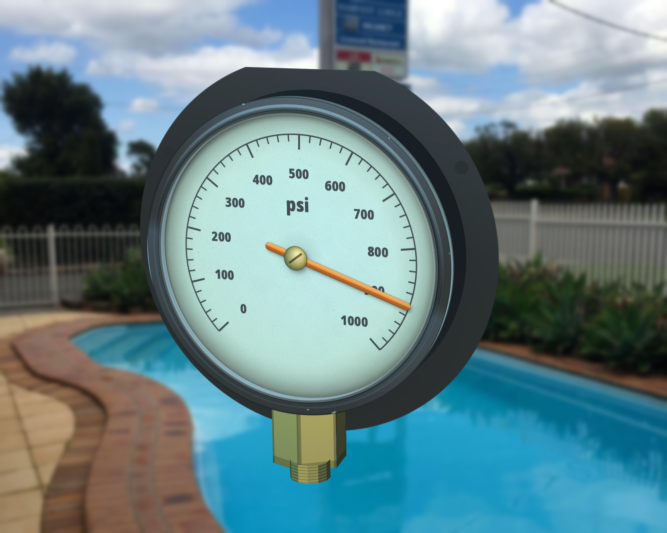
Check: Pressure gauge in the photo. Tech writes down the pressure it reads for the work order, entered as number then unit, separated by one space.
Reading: 900 psi
